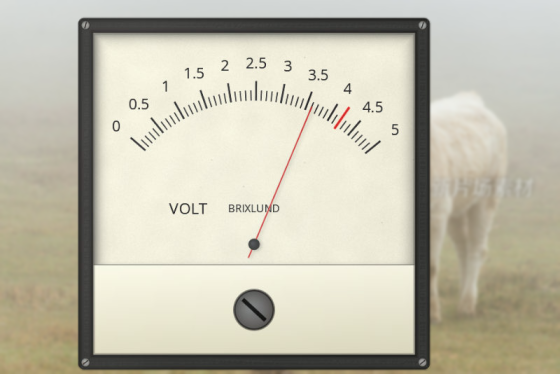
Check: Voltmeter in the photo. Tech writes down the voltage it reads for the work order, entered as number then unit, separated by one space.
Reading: 3.6 V
